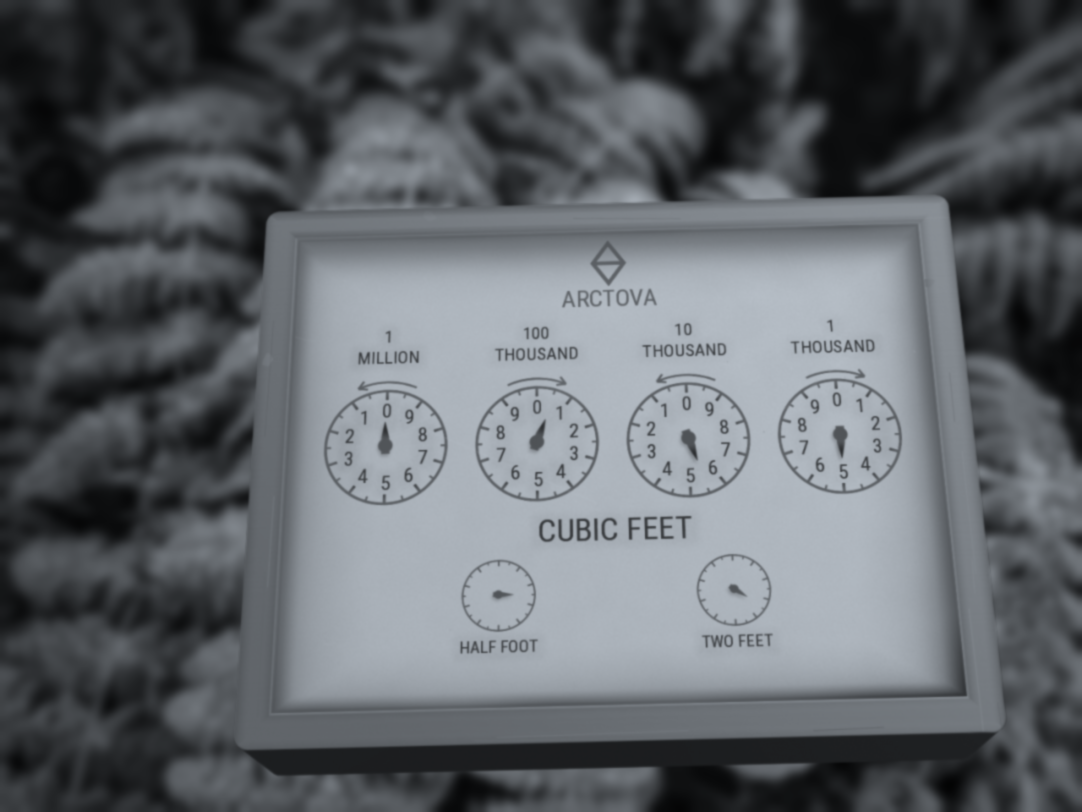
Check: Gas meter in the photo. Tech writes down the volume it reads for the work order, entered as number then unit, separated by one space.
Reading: 5500 ft³
